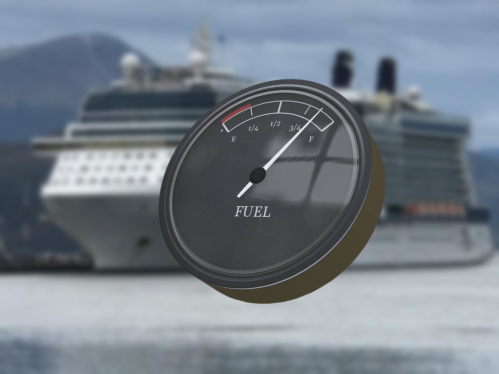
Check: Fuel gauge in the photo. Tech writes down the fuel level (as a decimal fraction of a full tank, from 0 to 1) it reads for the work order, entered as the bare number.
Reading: 0.875
